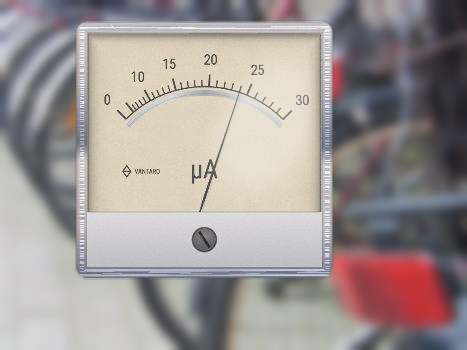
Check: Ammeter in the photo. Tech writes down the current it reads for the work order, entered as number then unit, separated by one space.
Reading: 24 µA
